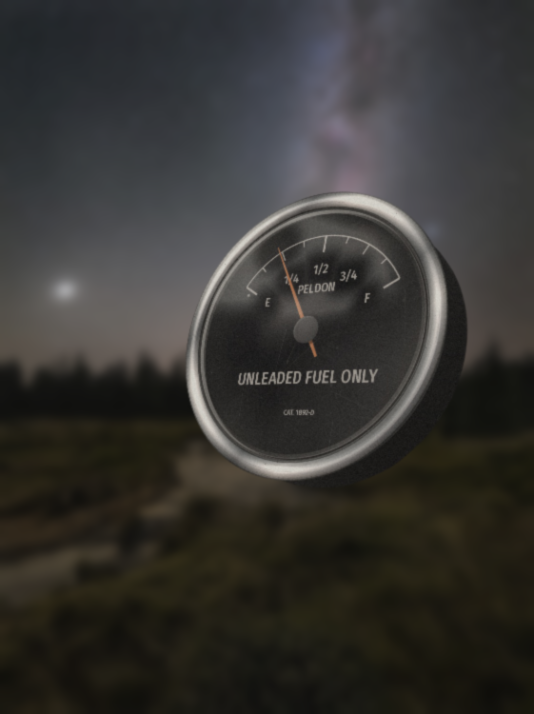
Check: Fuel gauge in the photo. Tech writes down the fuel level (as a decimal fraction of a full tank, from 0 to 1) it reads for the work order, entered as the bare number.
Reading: 0.25
